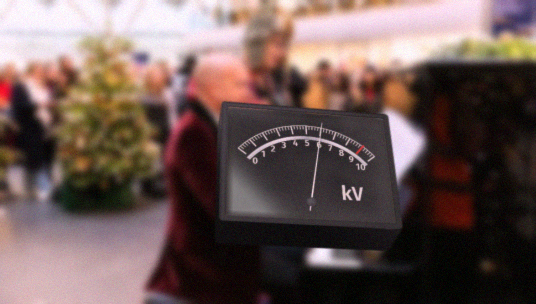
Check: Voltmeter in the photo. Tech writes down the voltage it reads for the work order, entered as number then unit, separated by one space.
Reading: 6 kV
